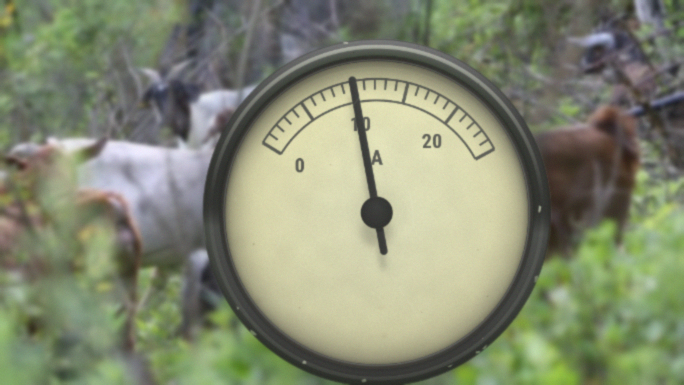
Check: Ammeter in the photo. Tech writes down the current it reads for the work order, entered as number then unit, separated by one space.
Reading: 10 A
